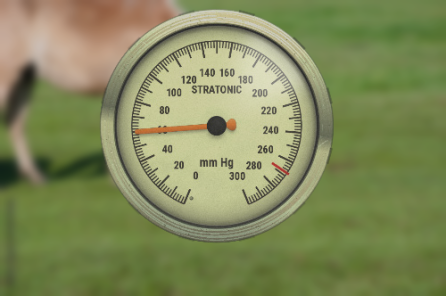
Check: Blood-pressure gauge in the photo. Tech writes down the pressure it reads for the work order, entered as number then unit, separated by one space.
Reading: 60 mmHg
